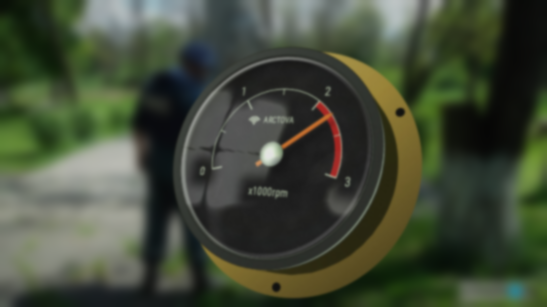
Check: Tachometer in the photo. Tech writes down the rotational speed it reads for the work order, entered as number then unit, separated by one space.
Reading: 2250 rpm
